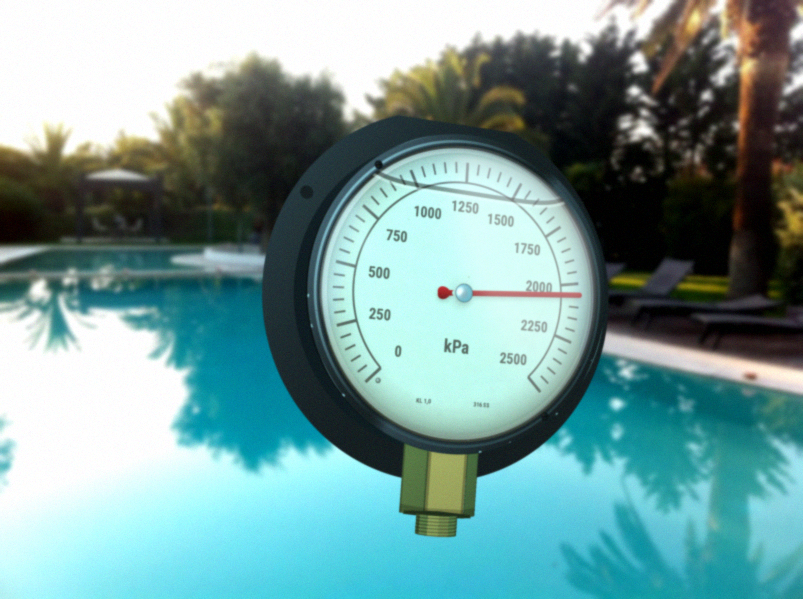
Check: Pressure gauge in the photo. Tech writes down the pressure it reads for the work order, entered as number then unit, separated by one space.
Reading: 2050 kPa
